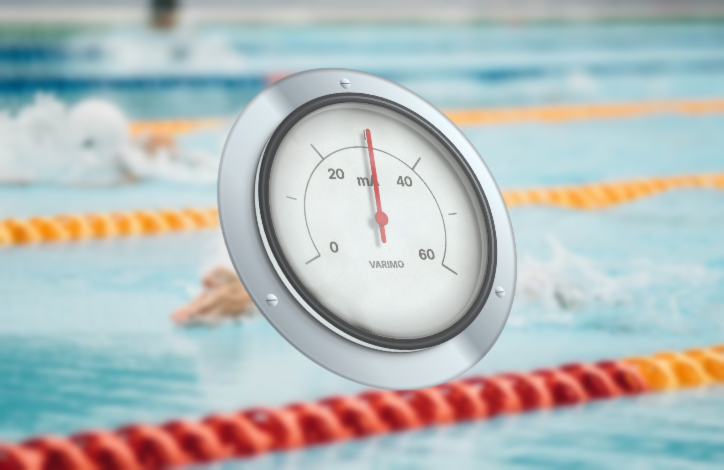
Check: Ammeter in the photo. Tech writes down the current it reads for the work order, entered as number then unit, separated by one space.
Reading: 30 mA
